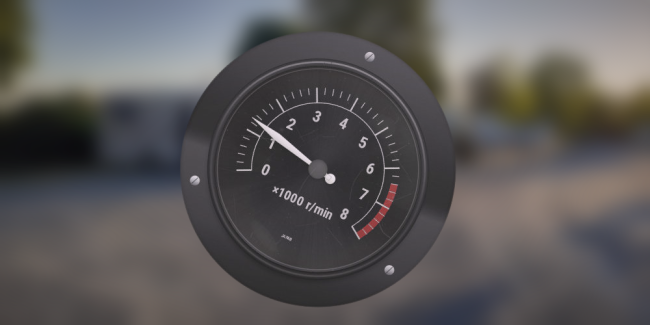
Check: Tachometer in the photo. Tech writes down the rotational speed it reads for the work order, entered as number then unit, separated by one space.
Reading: 1300 rpm
